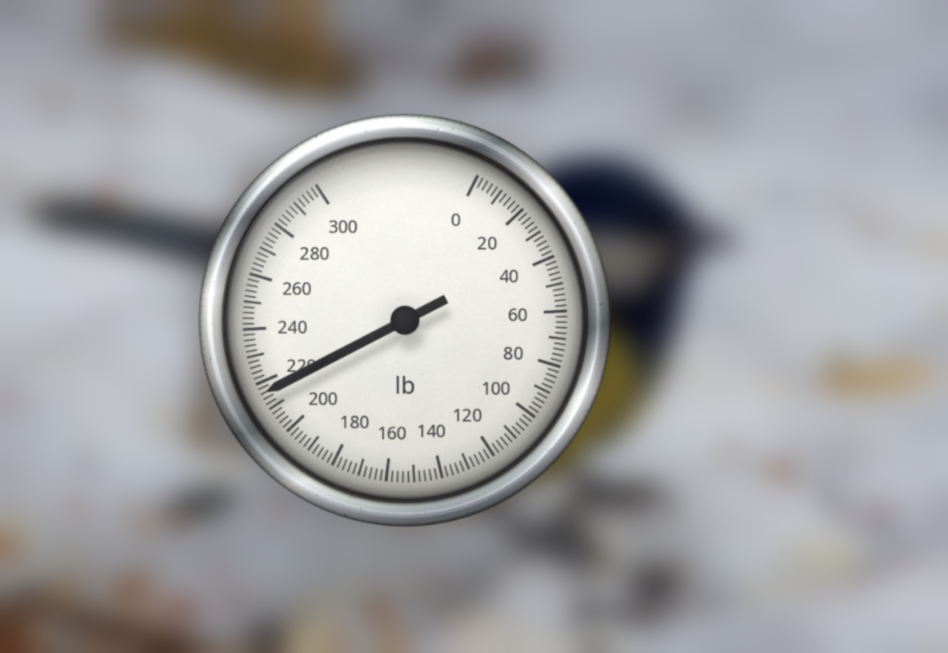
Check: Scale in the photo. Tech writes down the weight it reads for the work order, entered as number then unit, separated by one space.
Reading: 216 lb
